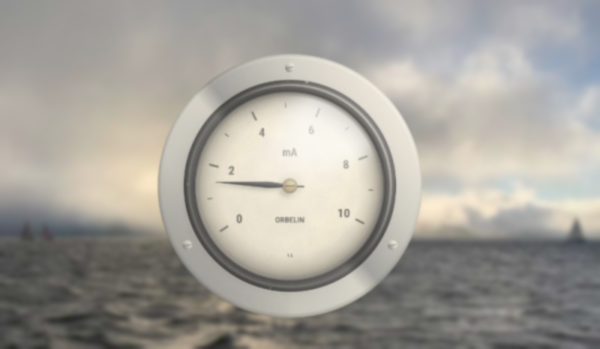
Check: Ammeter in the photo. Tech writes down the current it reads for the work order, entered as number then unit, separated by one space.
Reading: 1.5 mA
